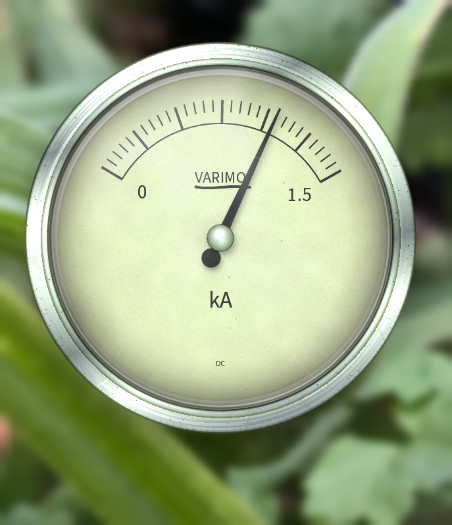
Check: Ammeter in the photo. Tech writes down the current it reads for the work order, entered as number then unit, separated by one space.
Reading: 1.05 kA
